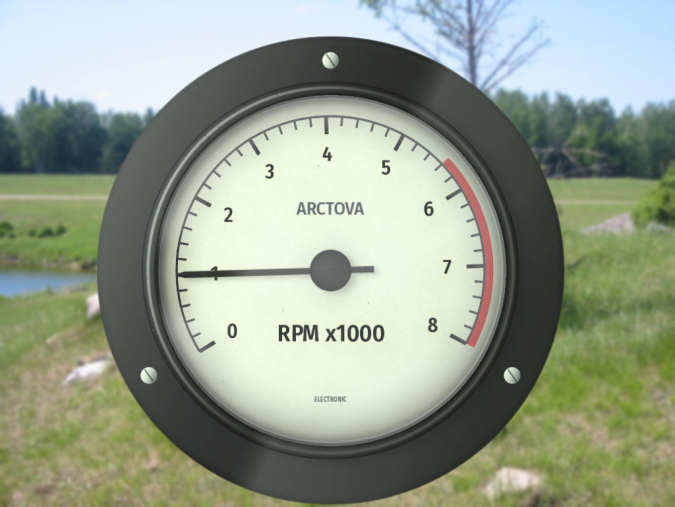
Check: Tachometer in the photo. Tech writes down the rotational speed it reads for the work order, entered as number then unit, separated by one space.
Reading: 1000 rpm
